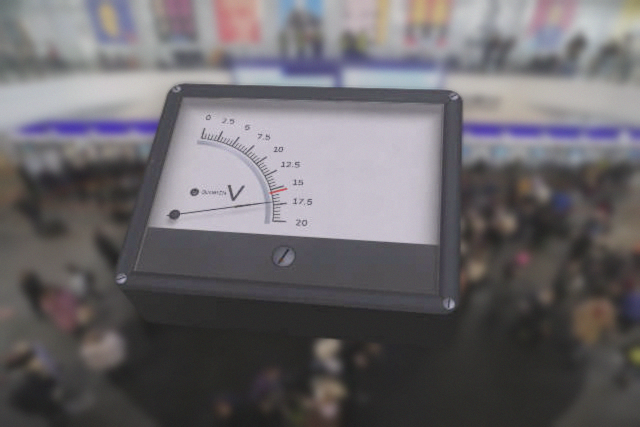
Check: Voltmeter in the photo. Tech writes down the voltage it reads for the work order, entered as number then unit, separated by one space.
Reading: 17.5 V
